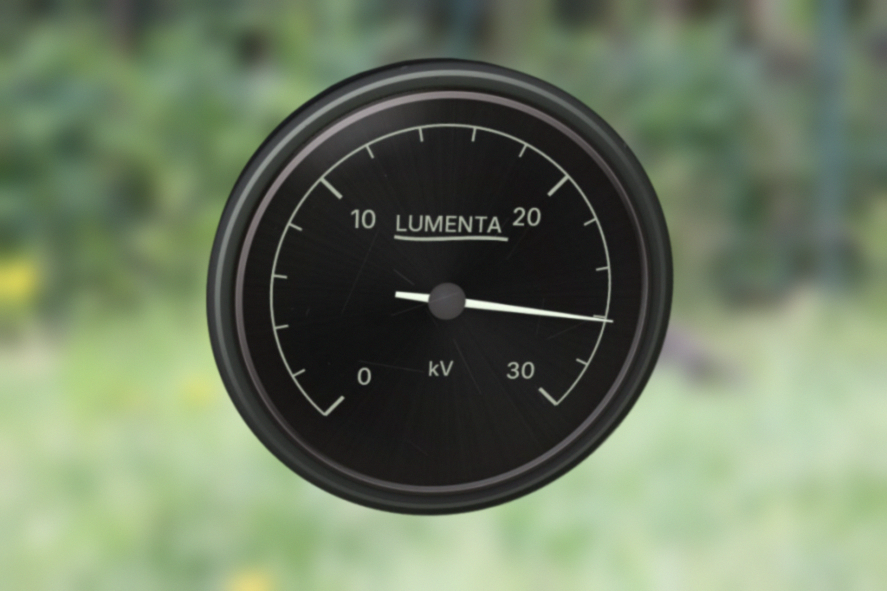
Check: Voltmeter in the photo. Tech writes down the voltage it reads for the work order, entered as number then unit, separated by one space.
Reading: 26 kV
